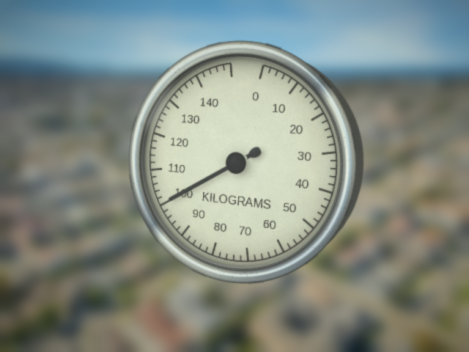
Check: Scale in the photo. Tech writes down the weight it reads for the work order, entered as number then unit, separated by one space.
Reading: 100 kg
